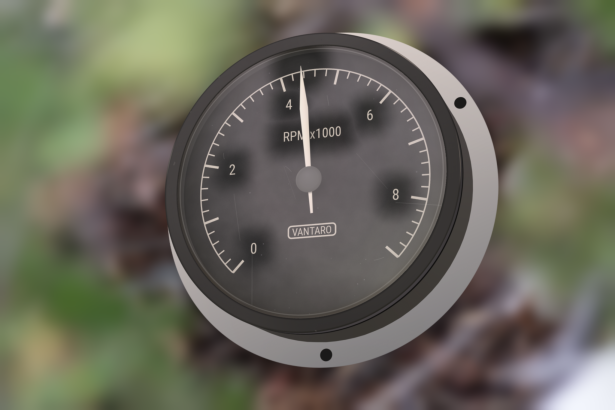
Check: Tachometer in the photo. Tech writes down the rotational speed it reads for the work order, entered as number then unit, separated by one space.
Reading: 4400 rpm
